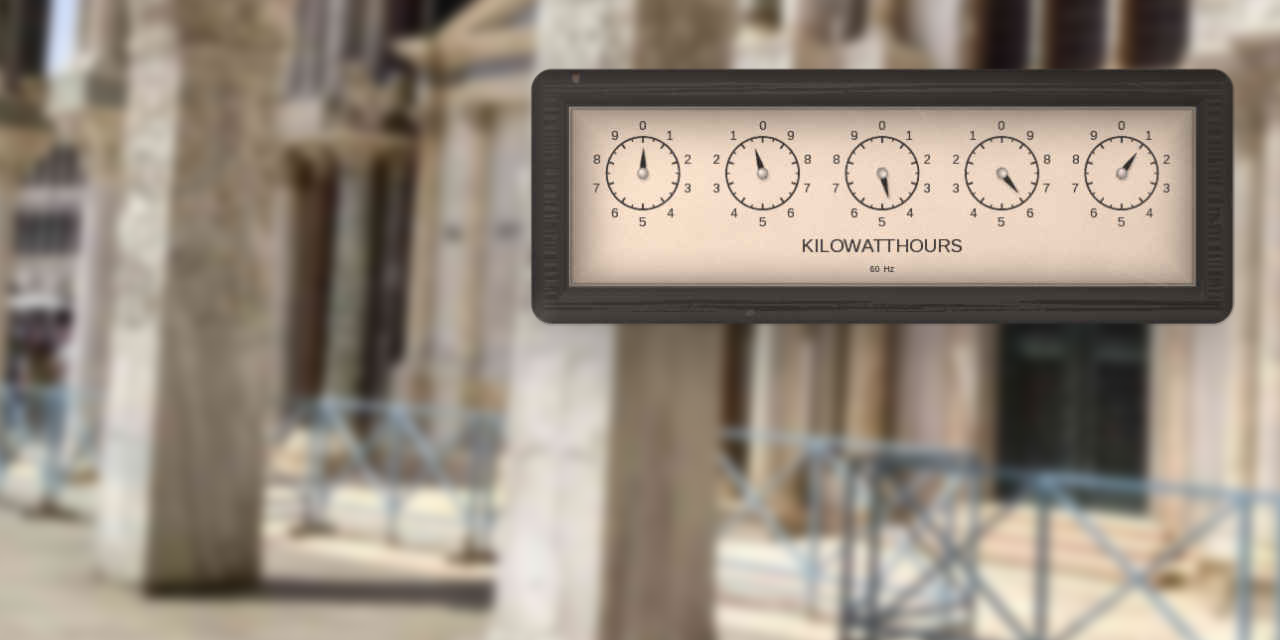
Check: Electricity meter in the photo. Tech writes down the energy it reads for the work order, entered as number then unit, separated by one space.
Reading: 461 kWh
